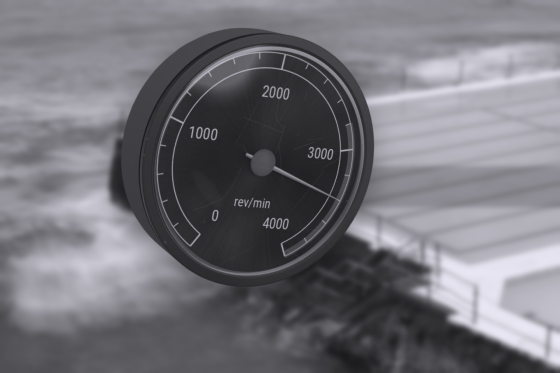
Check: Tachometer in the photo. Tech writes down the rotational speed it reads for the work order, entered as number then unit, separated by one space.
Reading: 3400 rpm
